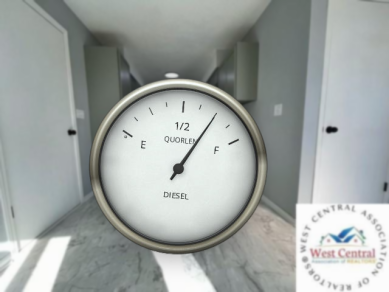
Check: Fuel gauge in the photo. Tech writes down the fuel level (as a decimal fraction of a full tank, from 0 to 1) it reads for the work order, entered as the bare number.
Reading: 0.75
